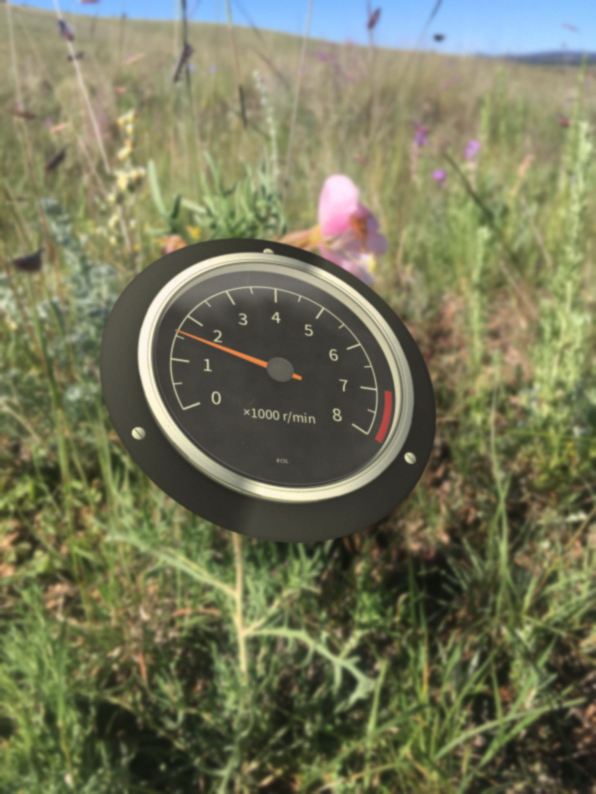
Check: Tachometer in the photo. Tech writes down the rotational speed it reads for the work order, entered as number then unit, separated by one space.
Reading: 1500 rpm
